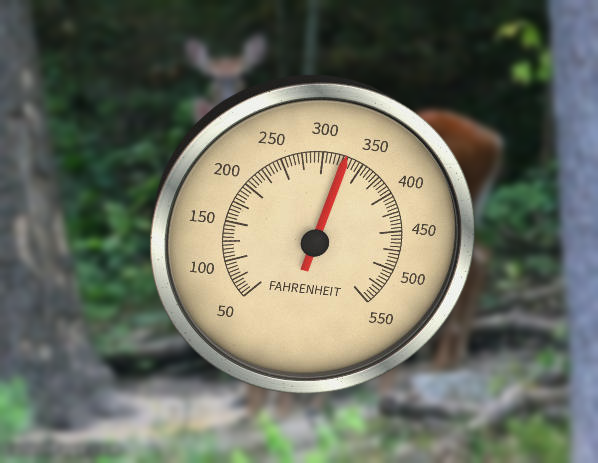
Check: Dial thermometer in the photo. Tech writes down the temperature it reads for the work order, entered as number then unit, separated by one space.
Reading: 325 °F
